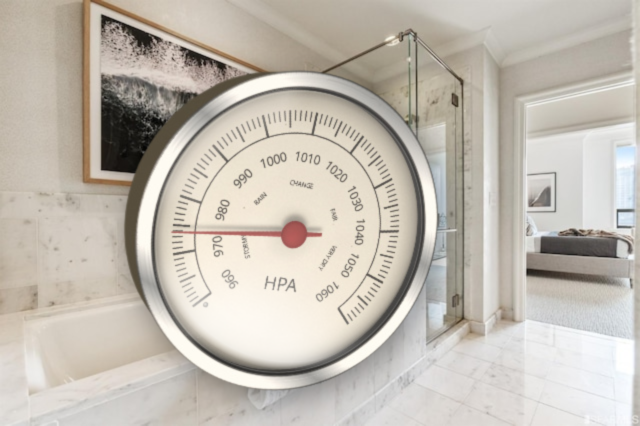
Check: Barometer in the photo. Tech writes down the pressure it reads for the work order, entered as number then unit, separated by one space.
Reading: 974 hPa
